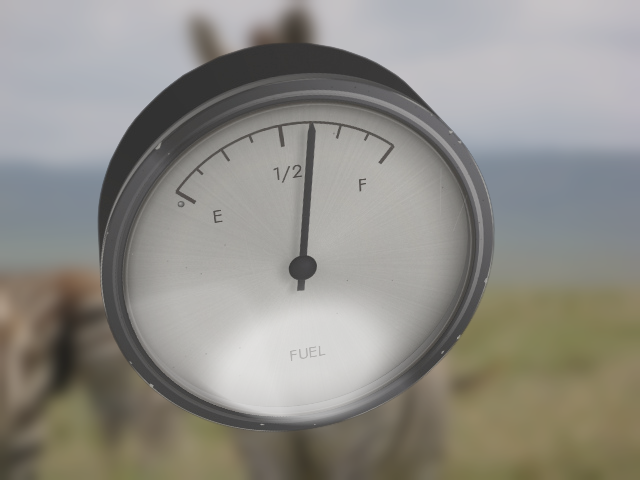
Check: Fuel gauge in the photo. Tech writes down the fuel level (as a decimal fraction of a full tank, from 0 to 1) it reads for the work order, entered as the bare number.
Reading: 0.625
